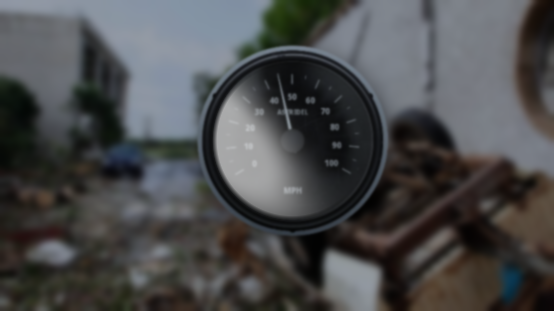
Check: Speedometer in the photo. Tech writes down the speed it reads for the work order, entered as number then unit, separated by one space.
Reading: 45 mph
